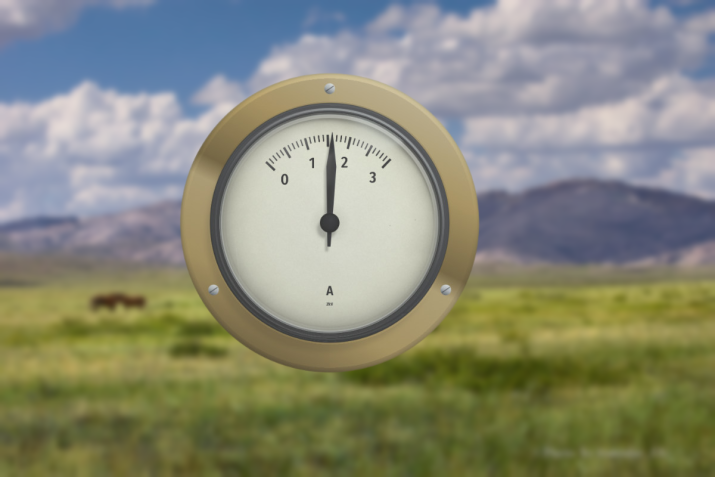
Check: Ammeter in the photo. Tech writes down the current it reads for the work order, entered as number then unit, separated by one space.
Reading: 1.6 A
